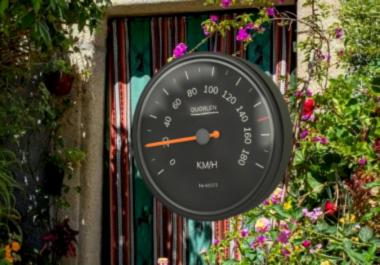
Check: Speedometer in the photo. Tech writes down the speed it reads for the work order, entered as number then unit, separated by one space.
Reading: 20 km/h
